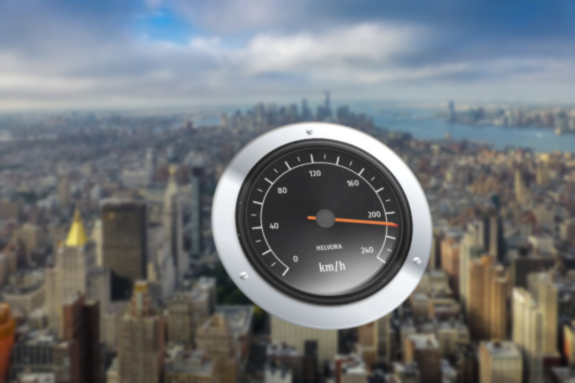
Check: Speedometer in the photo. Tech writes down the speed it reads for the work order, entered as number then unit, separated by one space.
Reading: 210 km/h
